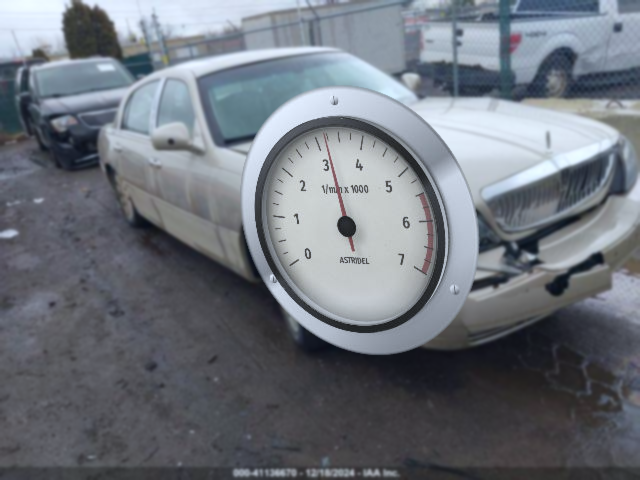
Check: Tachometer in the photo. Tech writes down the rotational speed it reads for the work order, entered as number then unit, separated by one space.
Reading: 3250 rpm
